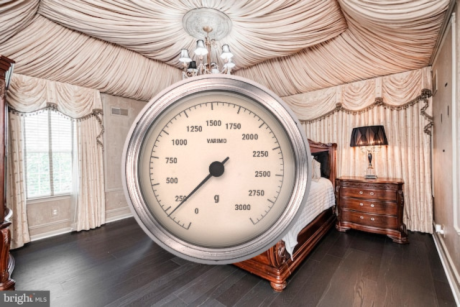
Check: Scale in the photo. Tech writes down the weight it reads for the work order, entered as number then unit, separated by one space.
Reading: 200 g
